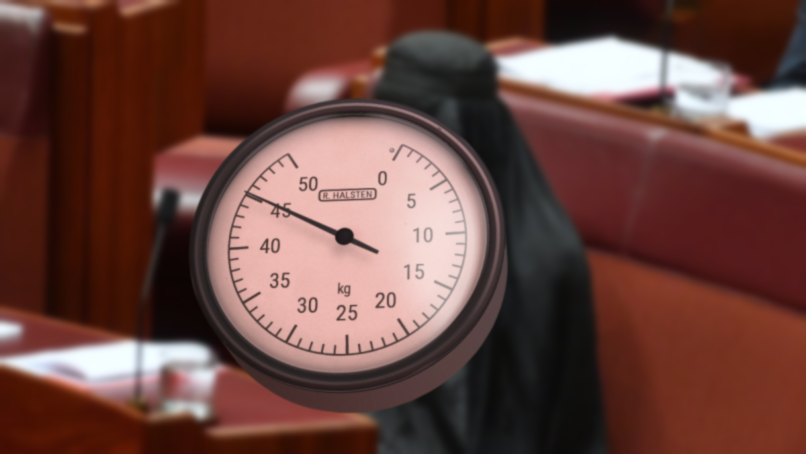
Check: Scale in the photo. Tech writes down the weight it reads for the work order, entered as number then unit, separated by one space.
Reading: 45 kg
